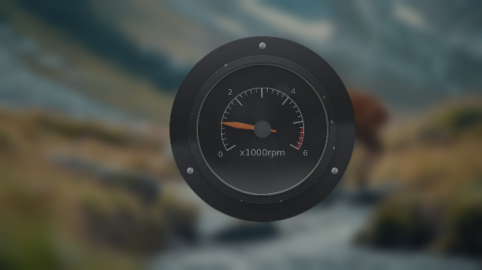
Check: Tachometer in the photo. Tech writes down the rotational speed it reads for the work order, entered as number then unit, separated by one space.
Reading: 1000 rpm
